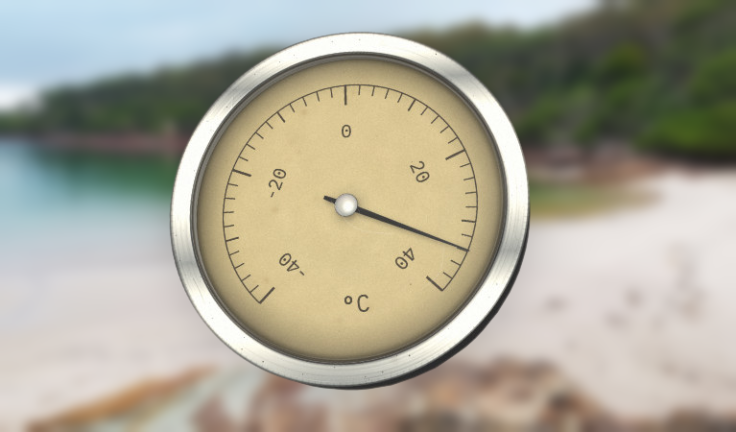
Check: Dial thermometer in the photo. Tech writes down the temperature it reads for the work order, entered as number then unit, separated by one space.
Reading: 34 °C
